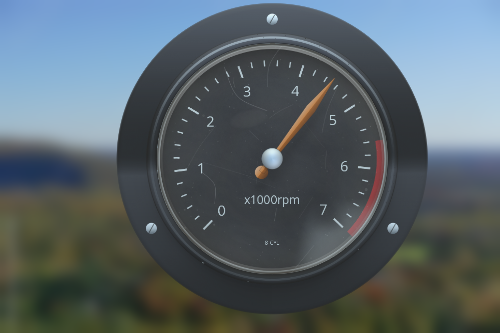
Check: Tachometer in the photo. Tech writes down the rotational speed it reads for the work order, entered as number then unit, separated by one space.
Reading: 4500 rpm
